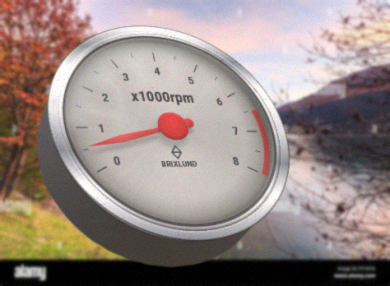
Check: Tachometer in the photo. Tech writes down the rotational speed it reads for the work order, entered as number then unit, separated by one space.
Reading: 500 rpm
